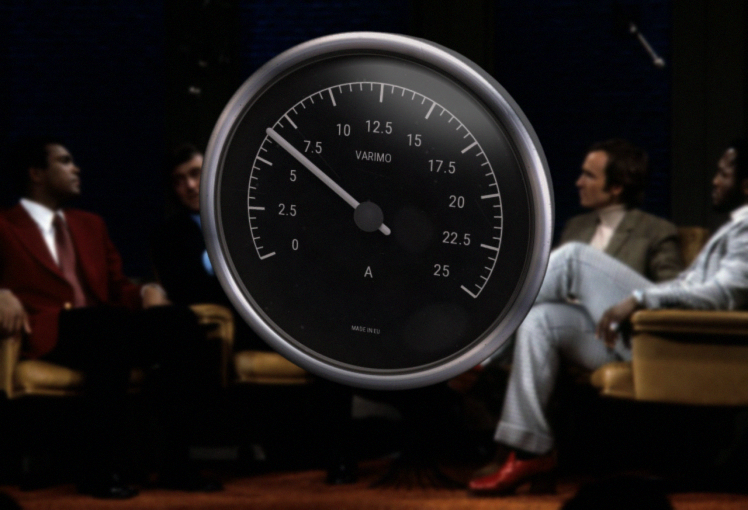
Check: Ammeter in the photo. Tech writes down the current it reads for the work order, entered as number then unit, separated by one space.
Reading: 6.5 A
